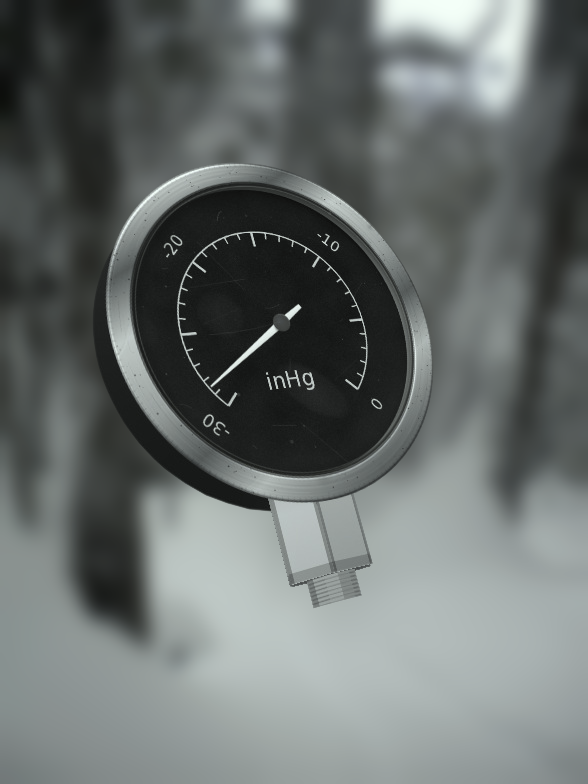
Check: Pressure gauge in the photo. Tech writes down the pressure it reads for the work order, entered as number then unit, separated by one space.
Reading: -28.5 inHg
